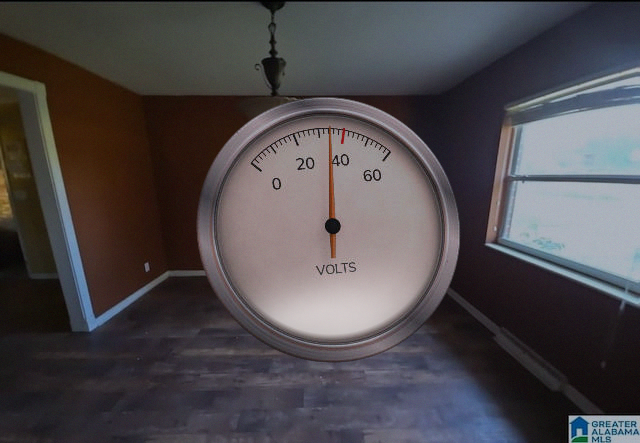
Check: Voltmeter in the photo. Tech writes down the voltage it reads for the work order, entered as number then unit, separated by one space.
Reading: 34 V
